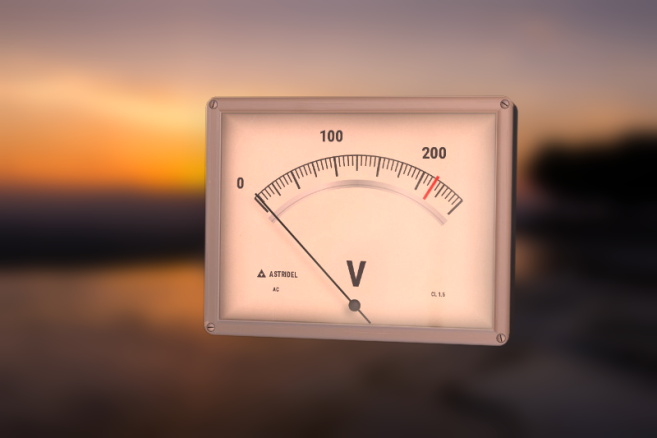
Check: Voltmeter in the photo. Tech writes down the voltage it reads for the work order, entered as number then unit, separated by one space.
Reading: 5 V
